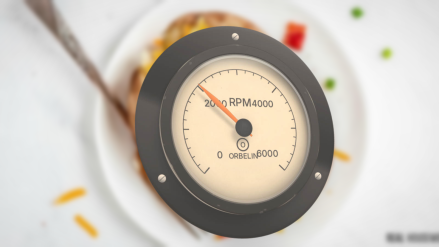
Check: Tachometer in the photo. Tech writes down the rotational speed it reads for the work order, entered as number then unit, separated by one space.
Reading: 2000 rpm
